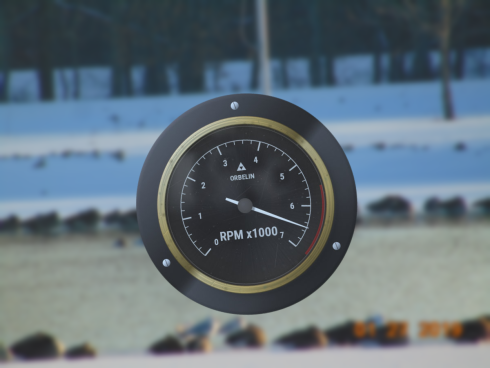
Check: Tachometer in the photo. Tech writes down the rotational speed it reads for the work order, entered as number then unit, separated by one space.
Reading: 6500 rpm
